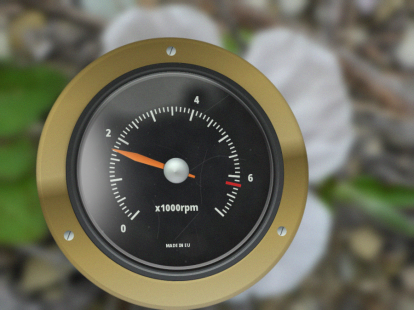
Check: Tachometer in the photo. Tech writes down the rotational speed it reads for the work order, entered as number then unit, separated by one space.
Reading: 1700 rpm
